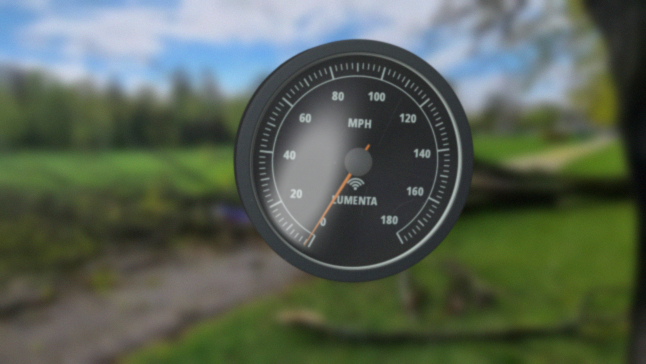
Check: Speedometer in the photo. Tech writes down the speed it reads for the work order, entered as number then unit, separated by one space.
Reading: 2 mph
